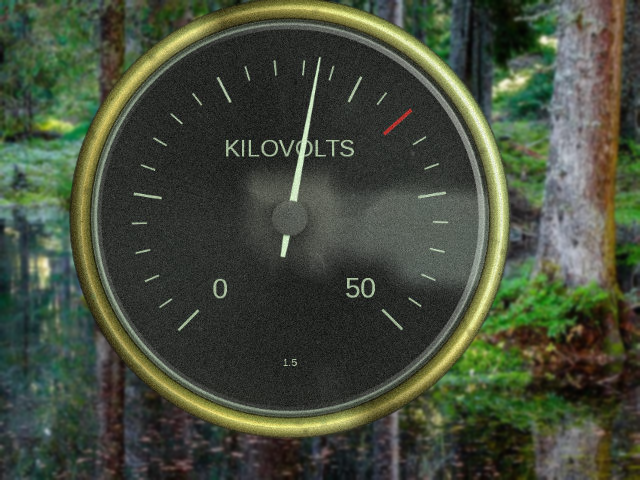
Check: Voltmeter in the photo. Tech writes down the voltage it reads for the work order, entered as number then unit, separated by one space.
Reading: 27 kV
